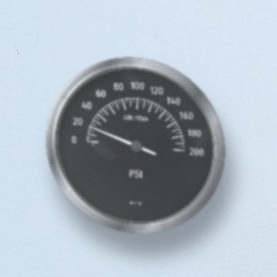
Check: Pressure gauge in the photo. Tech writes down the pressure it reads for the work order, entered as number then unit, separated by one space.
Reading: 20 psi
